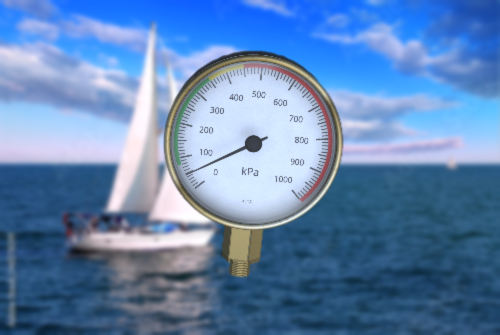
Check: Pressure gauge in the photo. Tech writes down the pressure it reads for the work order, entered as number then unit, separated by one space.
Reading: 50 kPa
